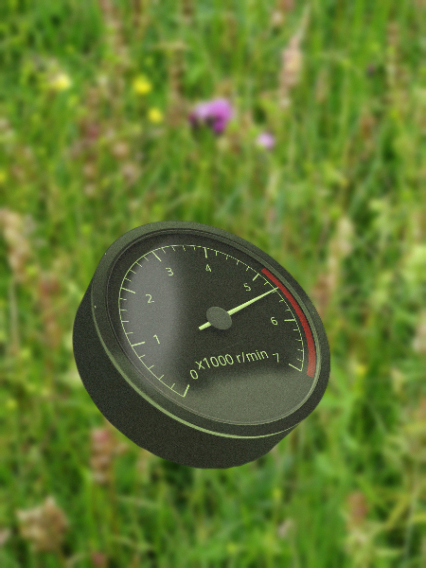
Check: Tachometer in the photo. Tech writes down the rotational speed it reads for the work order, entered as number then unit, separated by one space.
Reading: 5400 rpm
